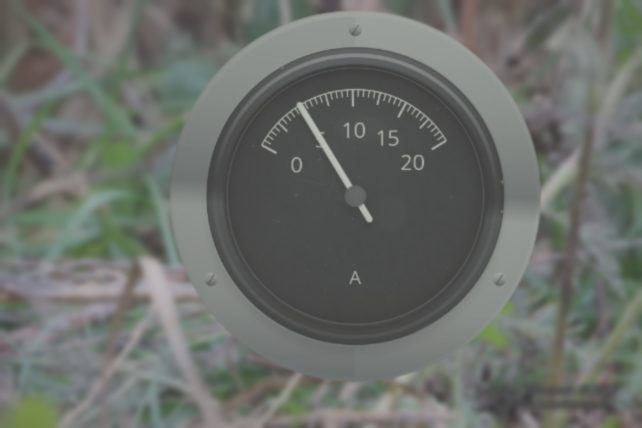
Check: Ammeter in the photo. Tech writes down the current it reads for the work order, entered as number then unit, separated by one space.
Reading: 5 A
